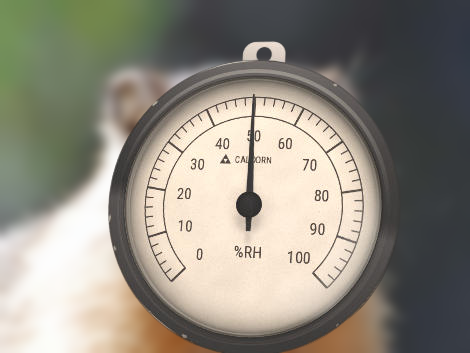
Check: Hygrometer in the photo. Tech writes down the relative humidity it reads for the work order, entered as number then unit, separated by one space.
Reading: 50 %
